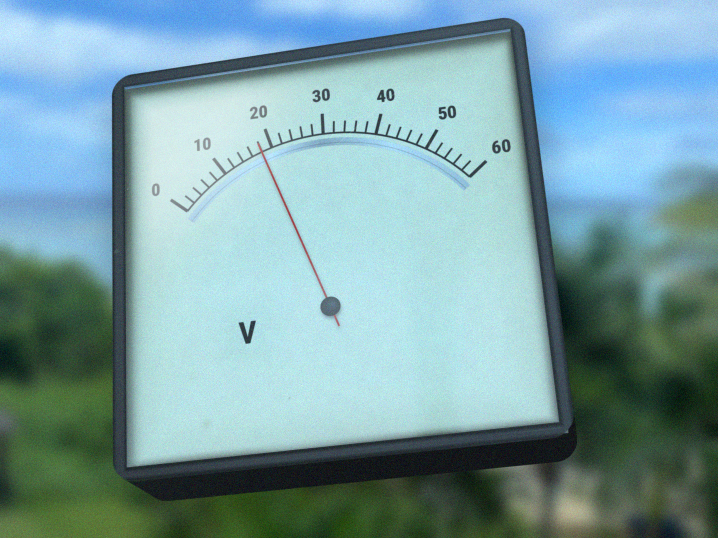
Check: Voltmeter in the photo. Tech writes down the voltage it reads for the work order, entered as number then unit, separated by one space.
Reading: 18 V
